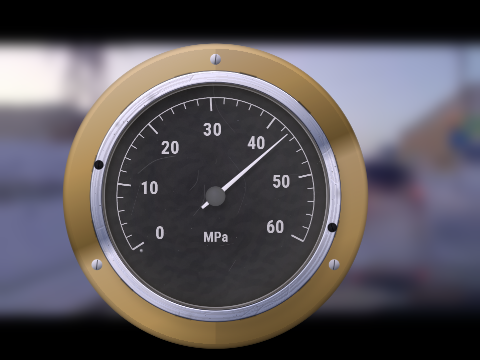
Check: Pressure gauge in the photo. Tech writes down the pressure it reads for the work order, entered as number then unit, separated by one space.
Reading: 43 MPa
